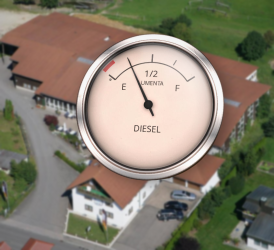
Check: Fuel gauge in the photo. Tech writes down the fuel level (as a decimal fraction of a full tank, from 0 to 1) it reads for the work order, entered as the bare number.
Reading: 0.25
